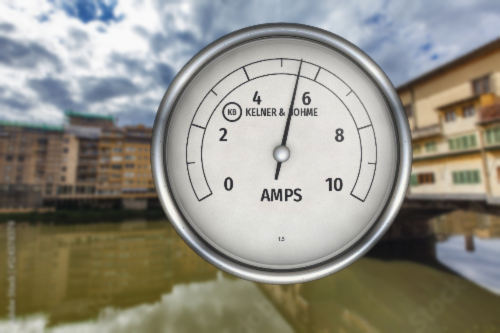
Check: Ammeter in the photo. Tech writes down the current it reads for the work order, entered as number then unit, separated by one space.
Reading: 5.5 A
